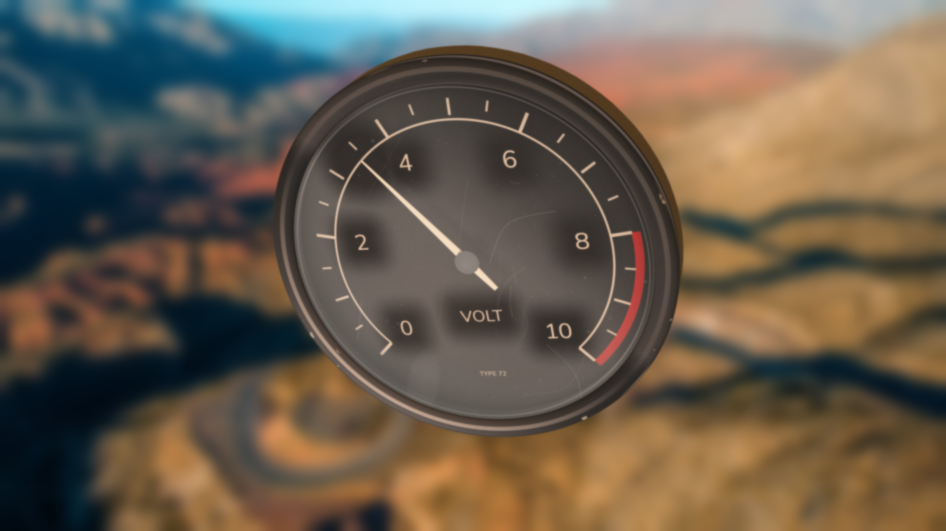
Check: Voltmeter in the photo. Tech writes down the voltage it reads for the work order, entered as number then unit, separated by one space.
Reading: 3.5 V
